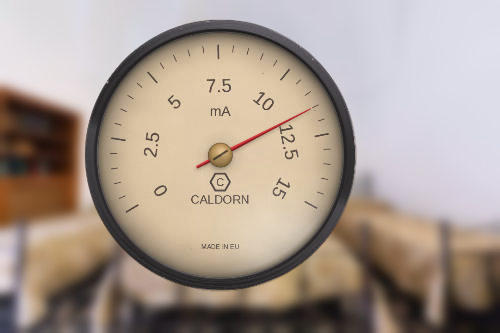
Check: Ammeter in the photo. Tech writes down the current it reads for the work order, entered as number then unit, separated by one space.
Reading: 11.5 mA
